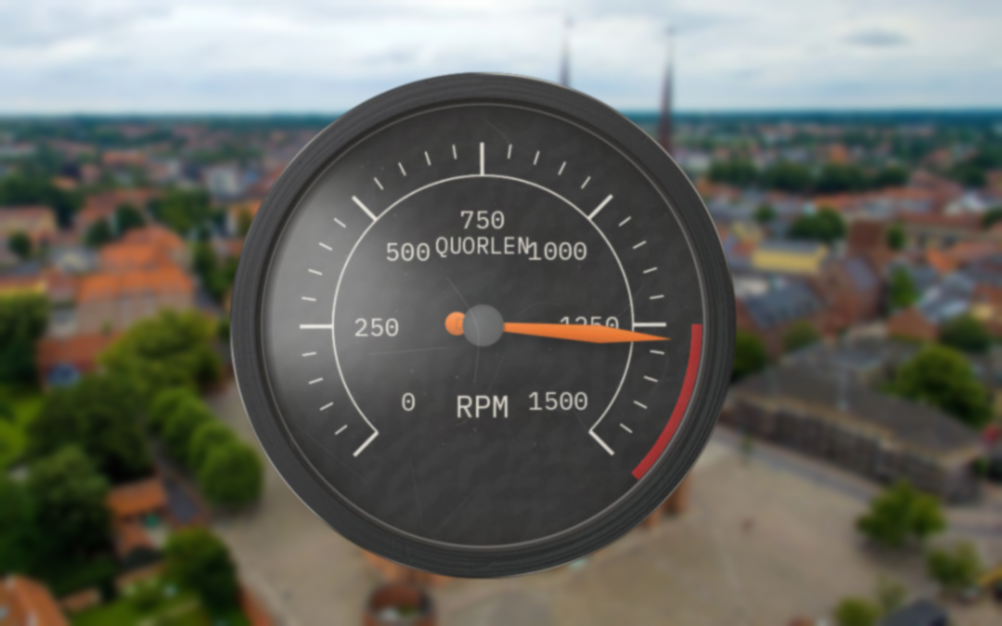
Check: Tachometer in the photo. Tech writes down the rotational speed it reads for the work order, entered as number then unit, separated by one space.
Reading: 1275 rpm
